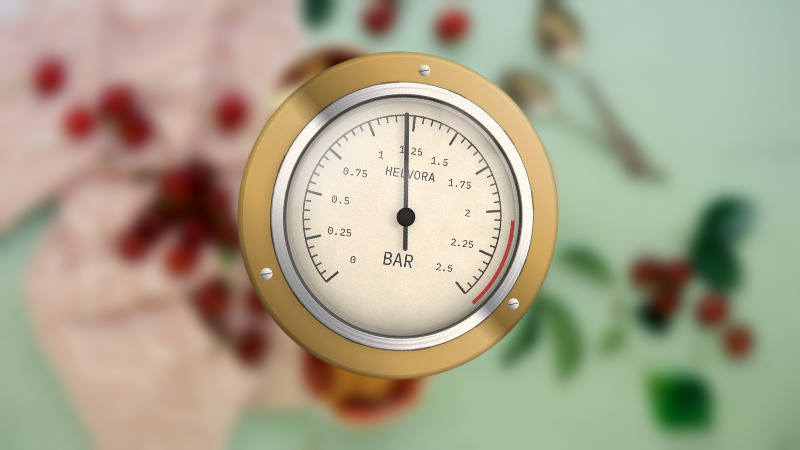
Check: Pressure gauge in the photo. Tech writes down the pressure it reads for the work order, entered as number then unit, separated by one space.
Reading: 1.2 bar
